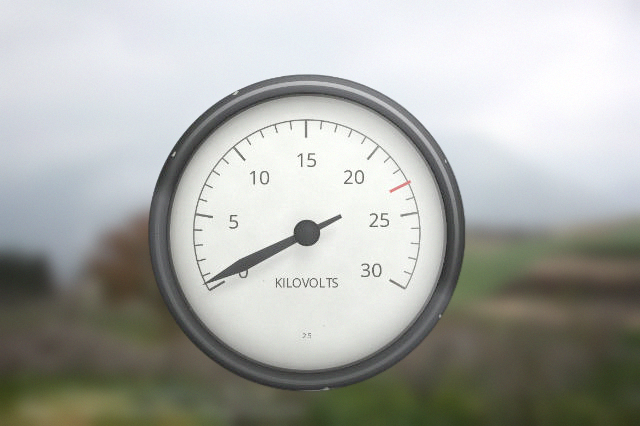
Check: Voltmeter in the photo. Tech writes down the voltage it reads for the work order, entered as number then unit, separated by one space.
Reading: 0.5 kV
